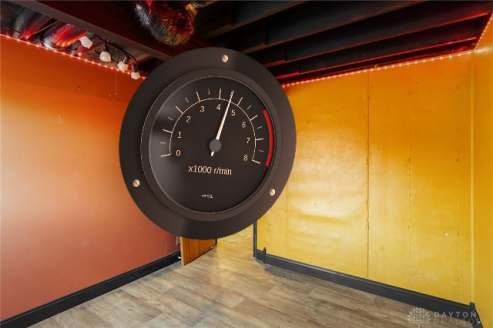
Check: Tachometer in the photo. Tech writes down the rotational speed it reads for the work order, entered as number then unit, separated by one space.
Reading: 4500 rpm
